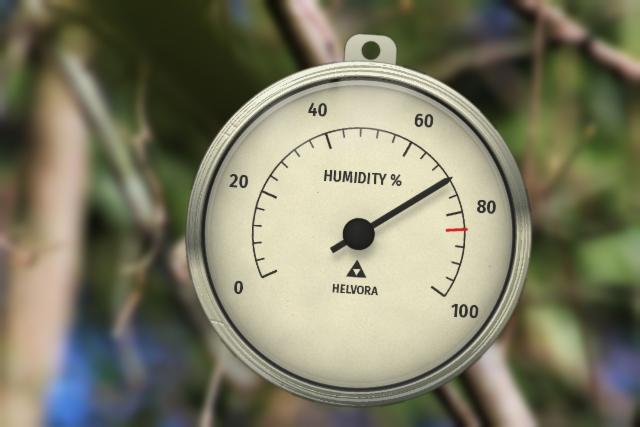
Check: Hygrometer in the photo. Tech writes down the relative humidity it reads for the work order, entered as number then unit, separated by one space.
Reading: 72 %
